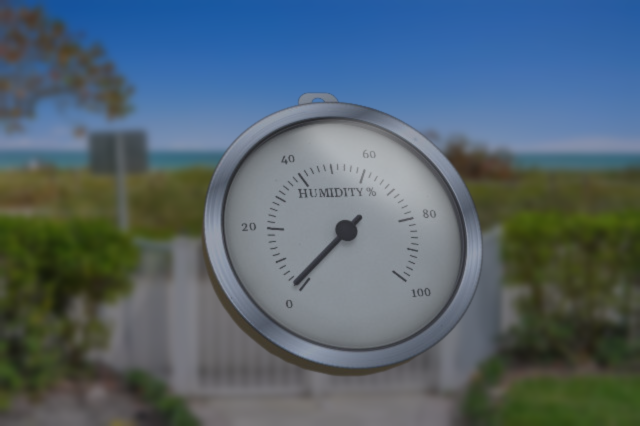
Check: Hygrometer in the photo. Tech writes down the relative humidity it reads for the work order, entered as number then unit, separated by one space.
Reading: 2 %
